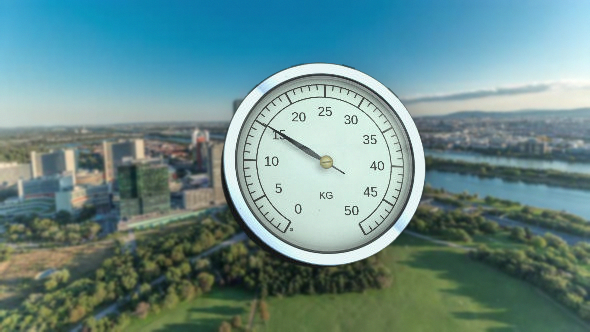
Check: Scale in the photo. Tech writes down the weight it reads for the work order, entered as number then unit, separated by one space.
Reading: 15 kg
